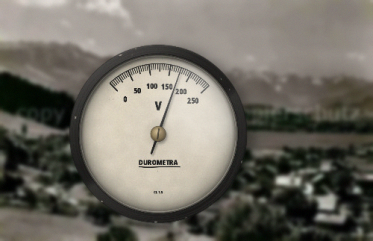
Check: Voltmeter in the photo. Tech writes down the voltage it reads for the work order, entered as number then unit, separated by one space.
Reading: 175 V
